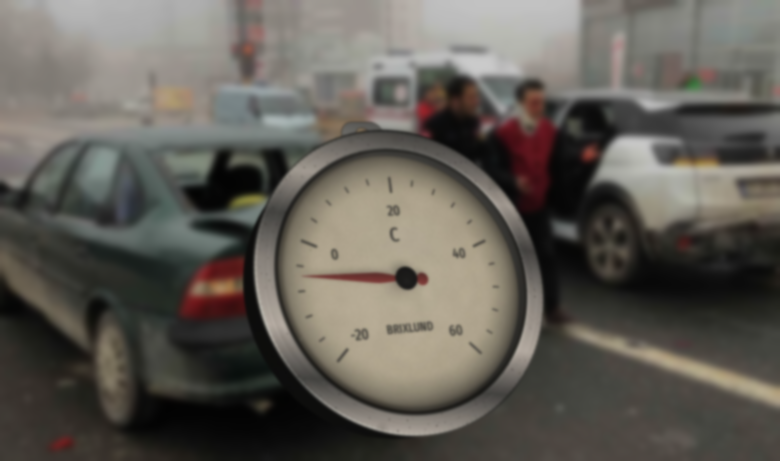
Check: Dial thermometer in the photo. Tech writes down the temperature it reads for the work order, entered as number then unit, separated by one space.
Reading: -6 °C
